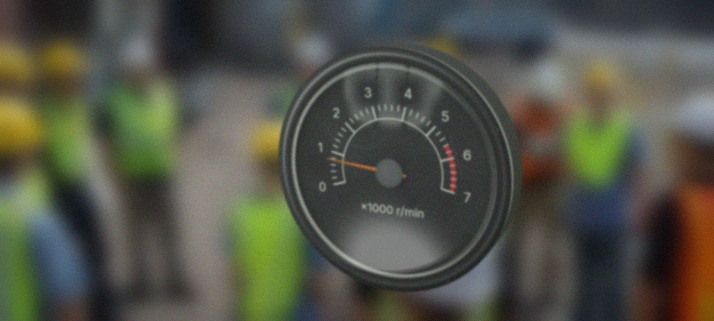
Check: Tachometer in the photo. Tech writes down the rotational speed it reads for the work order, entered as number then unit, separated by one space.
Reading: 800 rpm
